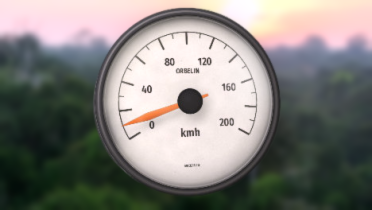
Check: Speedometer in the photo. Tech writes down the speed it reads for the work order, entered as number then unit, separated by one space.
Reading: 10 km/h
